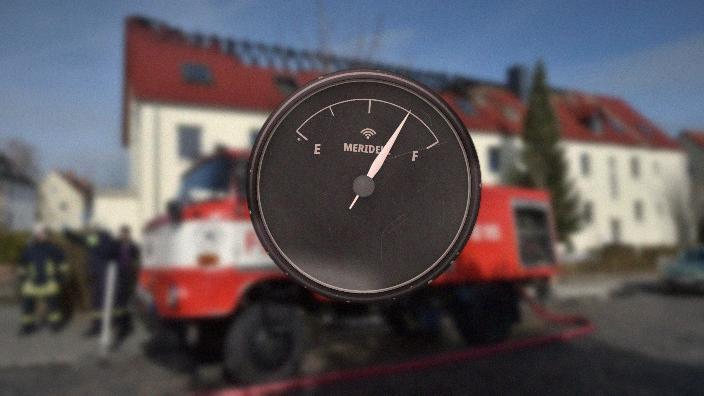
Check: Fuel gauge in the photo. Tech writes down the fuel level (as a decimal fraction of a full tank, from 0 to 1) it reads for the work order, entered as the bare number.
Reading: 0.75
